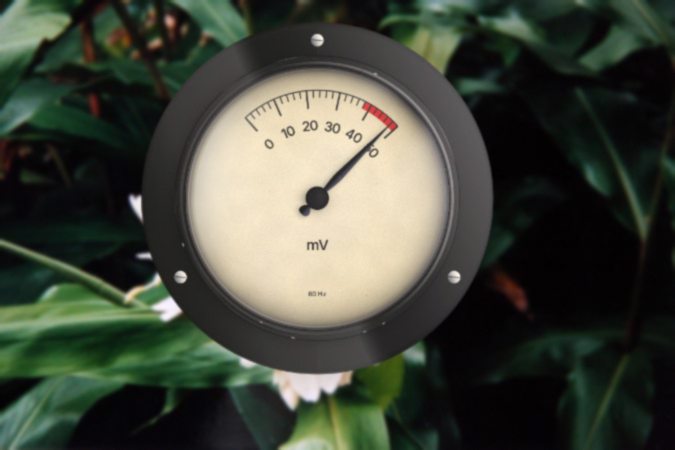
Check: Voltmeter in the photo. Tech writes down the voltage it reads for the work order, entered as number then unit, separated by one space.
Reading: 48 mV
